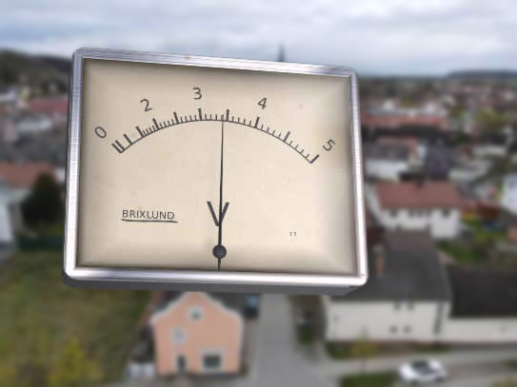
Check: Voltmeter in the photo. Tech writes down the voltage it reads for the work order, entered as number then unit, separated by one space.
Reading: 3.4 V
